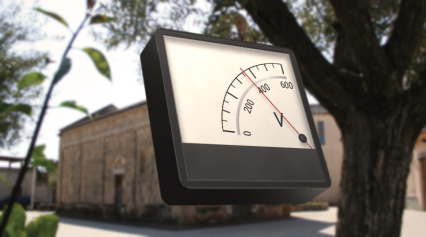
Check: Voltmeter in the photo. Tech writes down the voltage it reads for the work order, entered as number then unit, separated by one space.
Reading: 350 V
